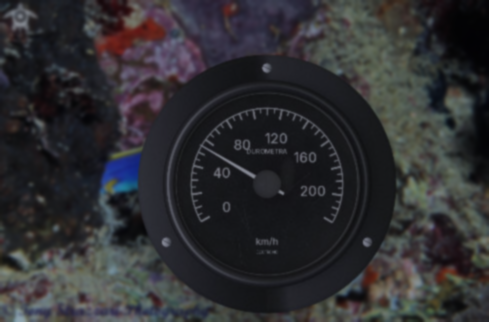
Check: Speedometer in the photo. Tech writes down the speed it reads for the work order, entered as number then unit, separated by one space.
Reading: 55 km/h
